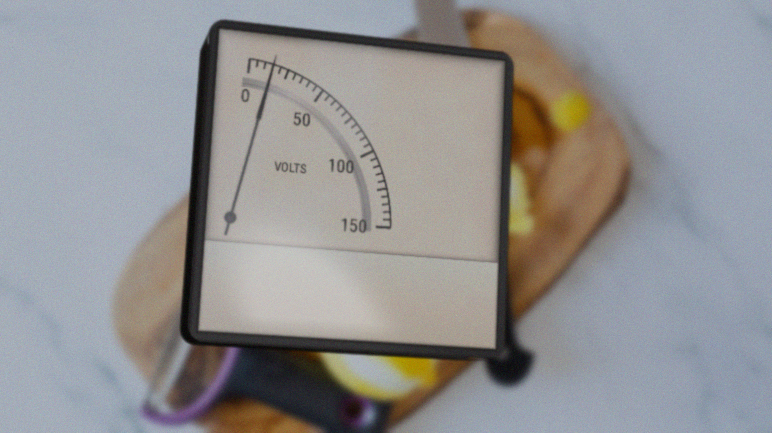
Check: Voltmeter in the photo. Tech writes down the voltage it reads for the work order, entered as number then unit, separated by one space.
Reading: 15 V
